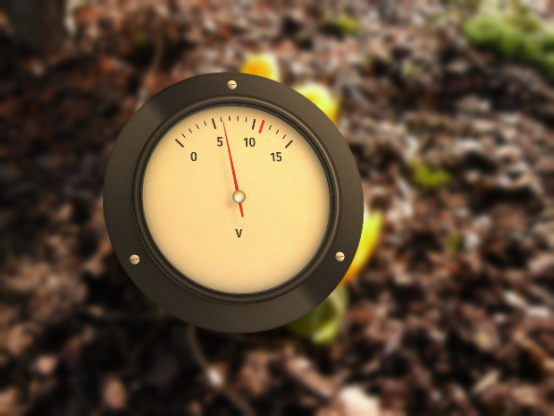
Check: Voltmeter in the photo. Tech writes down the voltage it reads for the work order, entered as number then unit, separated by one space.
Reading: 6 V
